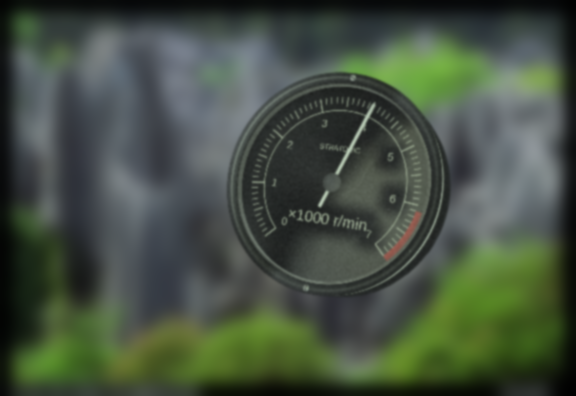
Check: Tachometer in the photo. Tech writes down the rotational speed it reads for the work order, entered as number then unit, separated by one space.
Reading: 4000 rpm
